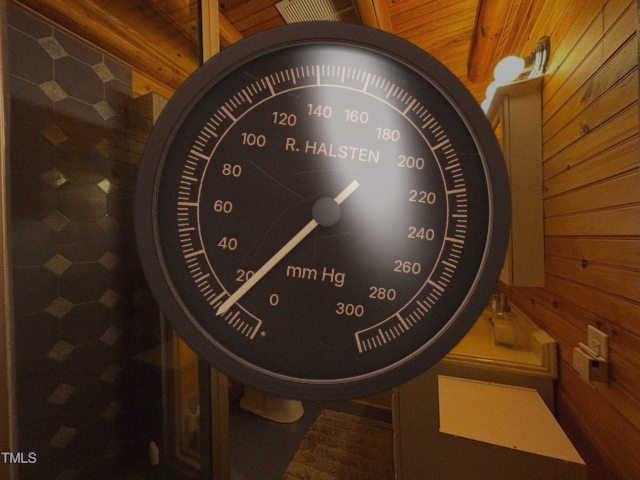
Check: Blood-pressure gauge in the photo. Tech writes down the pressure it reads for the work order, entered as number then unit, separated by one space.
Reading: 16 mmHg
